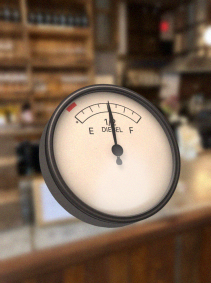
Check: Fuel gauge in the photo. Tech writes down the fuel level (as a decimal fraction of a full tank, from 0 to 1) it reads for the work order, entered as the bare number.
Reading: 0.5
